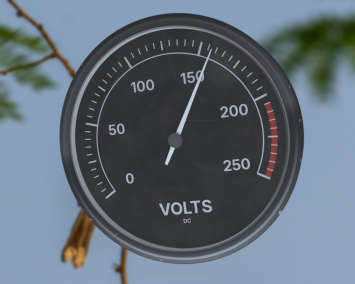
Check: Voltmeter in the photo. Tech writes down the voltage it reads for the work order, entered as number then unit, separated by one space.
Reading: 157.5 V
